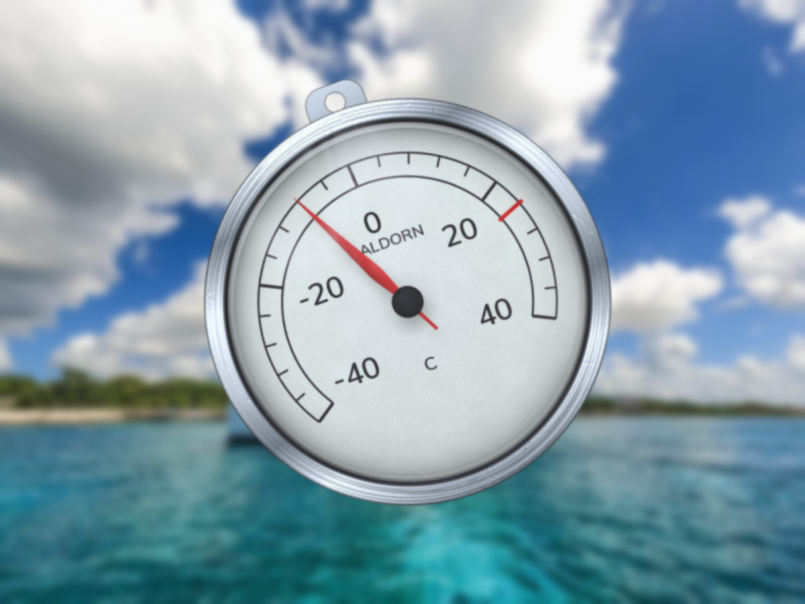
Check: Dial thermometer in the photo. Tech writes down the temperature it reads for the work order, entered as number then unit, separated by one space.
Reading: -8 °C
